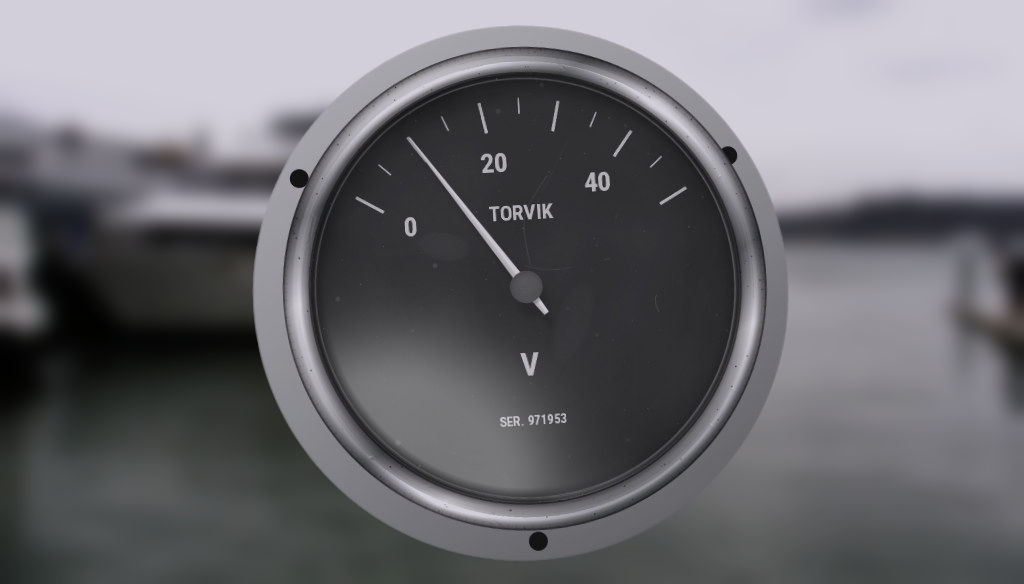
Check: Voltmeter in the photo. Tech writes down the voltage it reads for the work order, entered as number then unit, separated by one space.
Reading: 10 V
